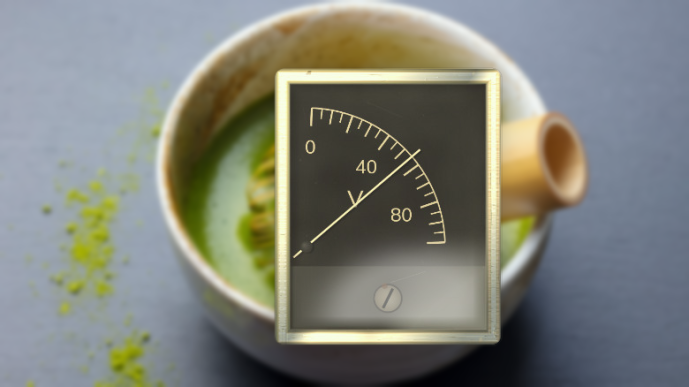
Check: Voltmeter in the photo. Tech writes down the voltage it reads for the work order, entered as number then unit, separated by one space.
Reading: 55 V
